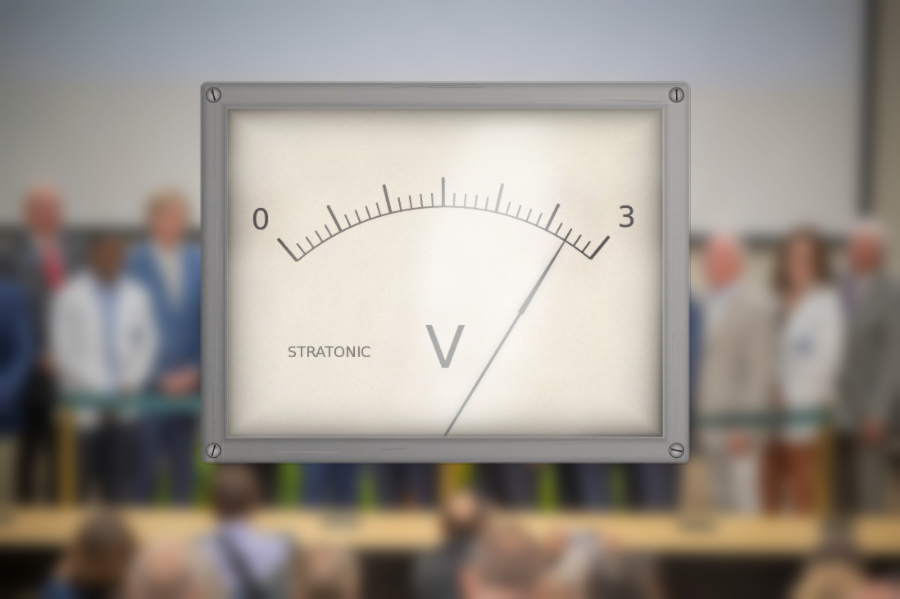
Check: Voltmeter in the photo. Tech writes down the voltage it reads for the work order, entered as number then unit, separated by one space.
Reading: 2.7 V
